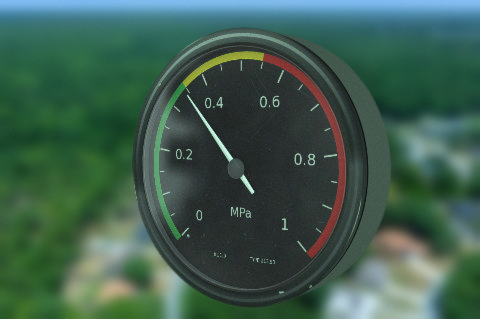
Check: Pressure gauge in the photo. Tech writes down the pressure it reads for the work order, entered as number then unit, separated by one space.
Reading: 0.35 MPa
